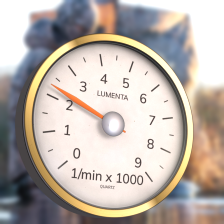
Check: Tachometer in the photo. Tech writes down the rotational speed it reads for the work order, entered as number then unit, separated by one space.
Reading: 2250 rpm
